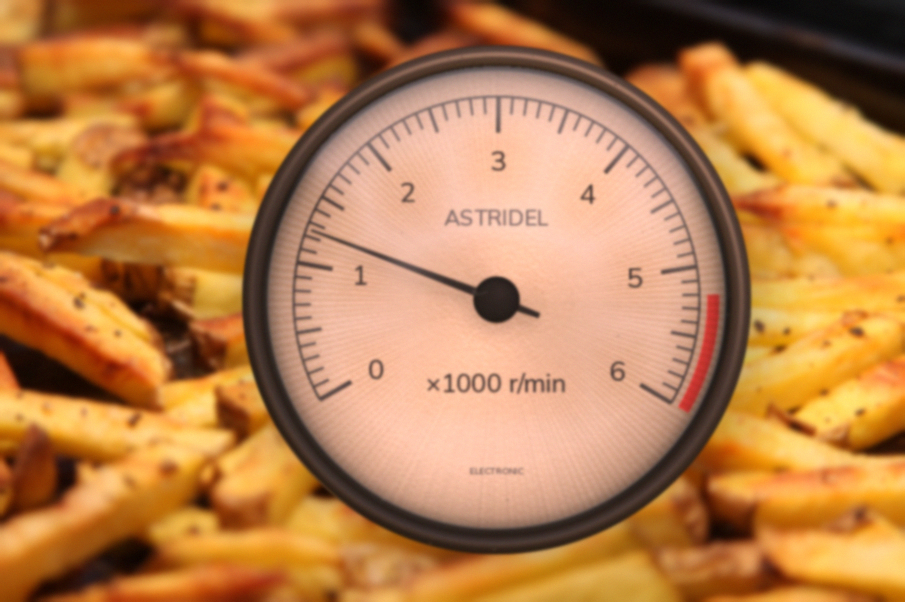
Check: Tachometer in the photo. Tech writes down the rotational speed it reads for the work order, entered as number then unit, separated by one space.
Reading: 1250 rpm
